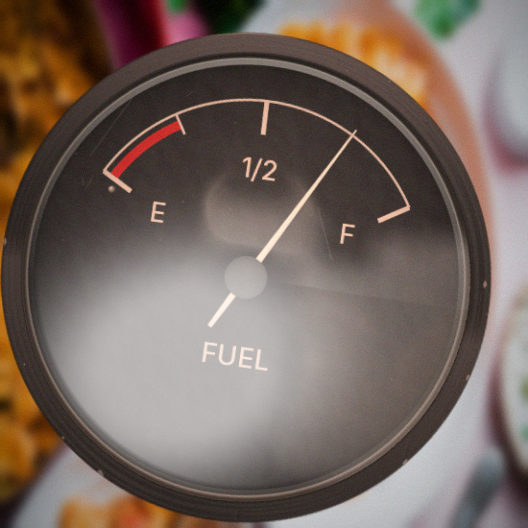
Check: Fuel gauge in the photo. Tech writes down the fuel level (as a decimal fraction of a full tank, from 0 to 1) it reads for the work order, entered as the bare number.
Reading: 0.75
